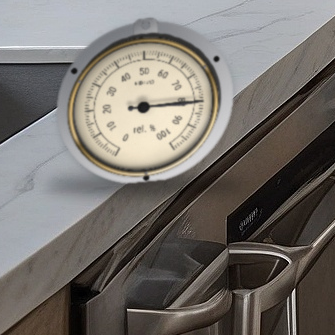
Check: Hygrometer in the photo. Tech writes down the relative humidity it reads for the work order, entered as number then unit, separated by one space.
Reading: 80 %
